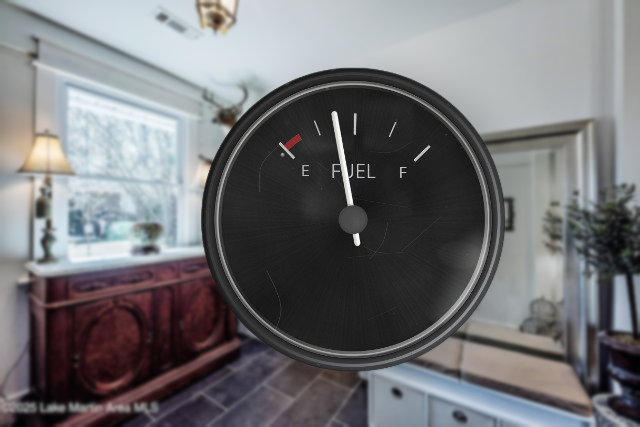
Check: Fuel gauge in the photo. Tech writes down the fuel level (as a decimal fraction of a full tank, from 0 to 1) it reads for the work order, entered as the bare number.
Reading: 0.375
